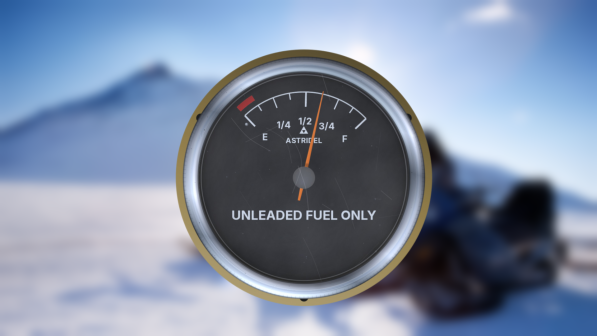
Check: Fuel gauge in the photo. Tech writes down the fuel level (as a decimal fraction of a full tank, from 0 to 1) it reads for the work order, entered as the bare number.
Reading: 0.625
